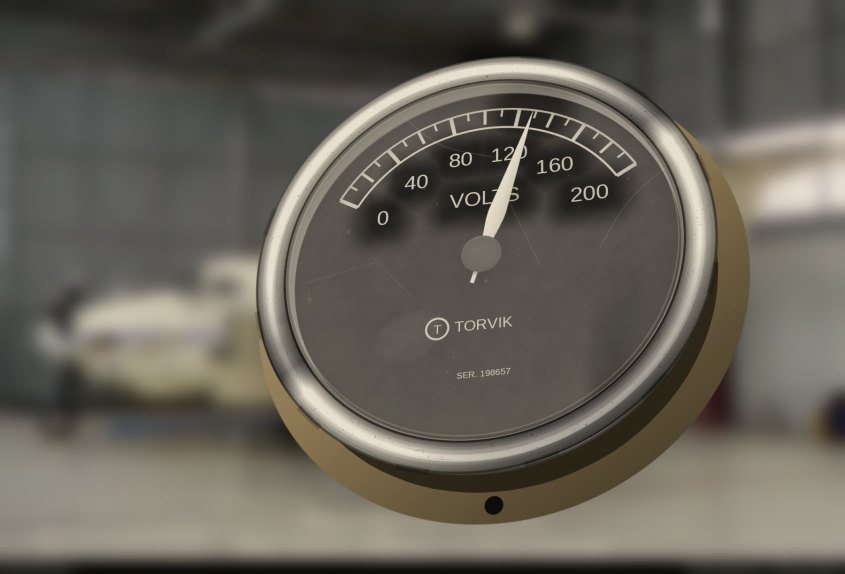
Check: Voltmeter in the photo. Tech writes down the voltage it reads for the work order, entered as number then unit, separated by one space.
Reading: 130 V
